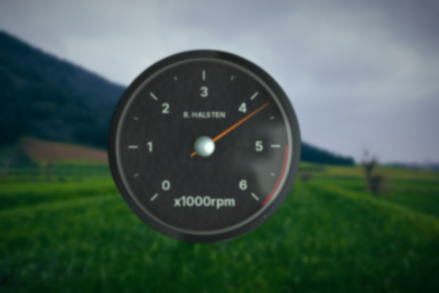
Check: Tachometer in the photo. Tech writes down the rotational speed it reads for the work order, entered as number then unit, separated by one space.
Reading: 4250 rpm
